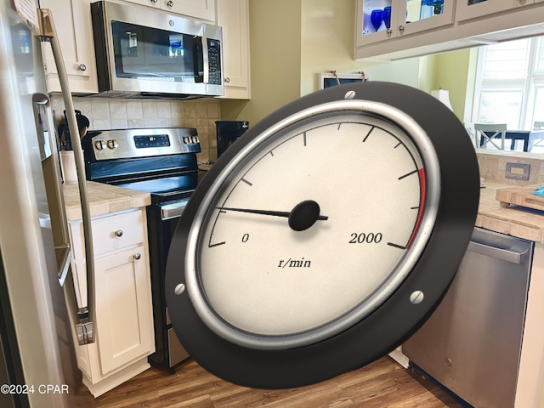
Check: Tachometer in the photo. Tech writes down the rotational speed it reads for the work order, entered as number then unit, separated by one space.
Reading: 200 rpm
